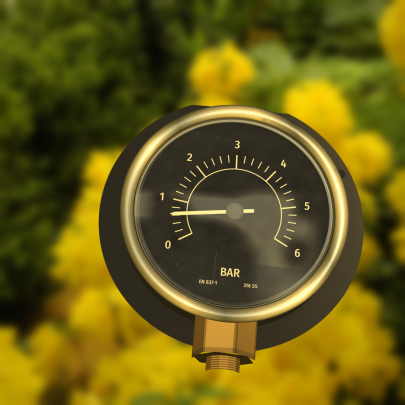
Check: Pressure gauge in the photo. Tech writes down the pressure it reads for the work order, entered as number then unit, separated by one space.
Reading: 0.6 bar
